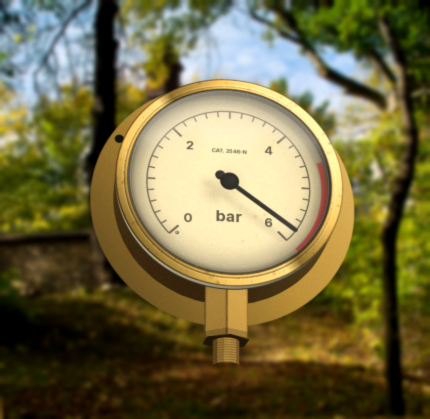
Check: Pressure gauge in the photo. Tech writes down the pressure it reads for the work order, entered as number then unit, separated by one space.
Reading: 5.8 bar
